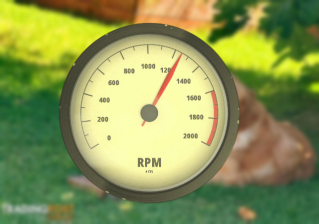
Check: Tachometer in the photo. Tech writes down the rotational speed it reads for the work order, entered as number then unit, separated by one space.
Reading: 1250 rpm
